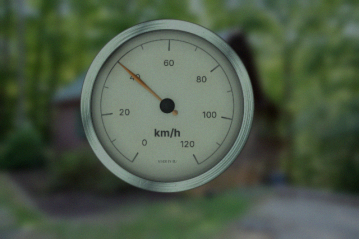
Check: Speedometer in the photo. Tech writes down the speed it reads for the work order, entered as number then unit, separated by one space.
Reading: 40 km/h
